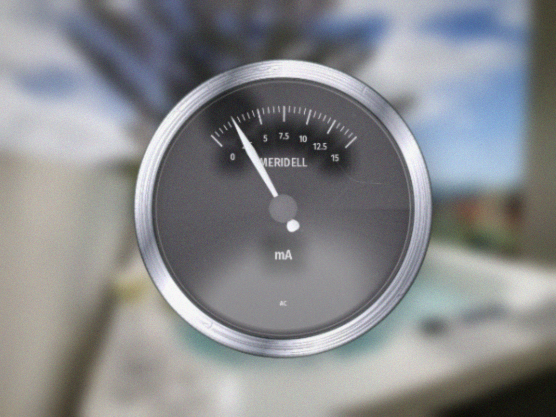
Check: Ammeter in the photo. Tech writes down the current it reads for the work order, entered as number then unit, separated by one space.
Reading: 2.5 mA
